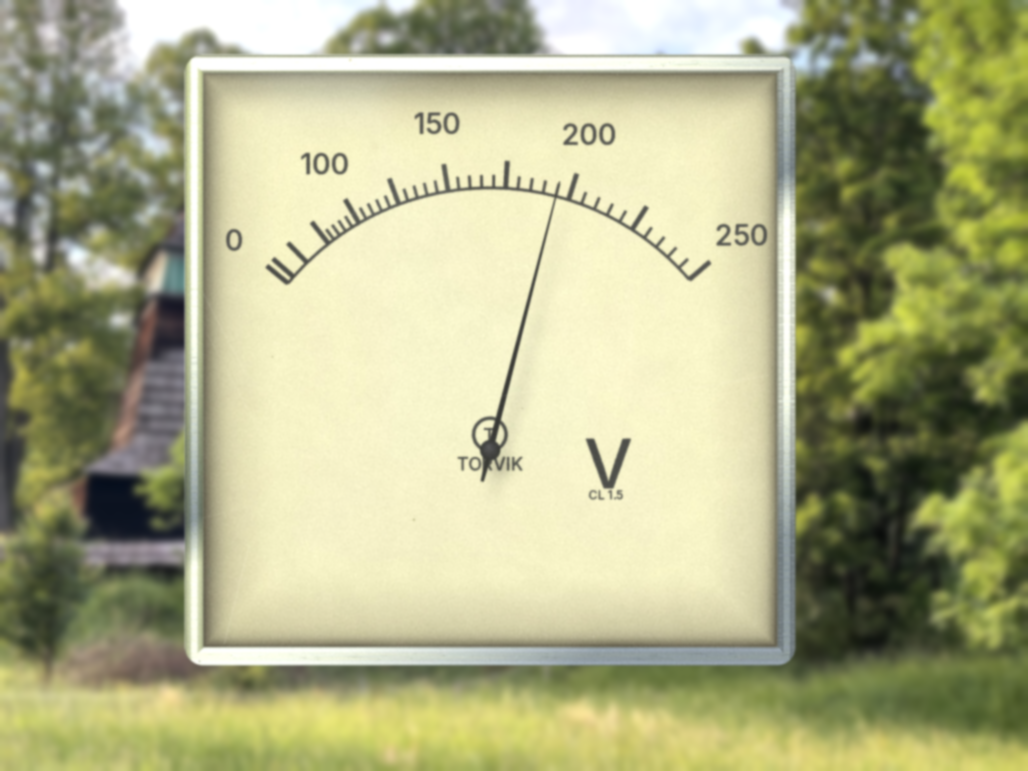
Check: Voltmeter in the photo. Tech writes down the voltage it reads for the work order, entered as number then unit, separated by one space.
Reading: 195 V
